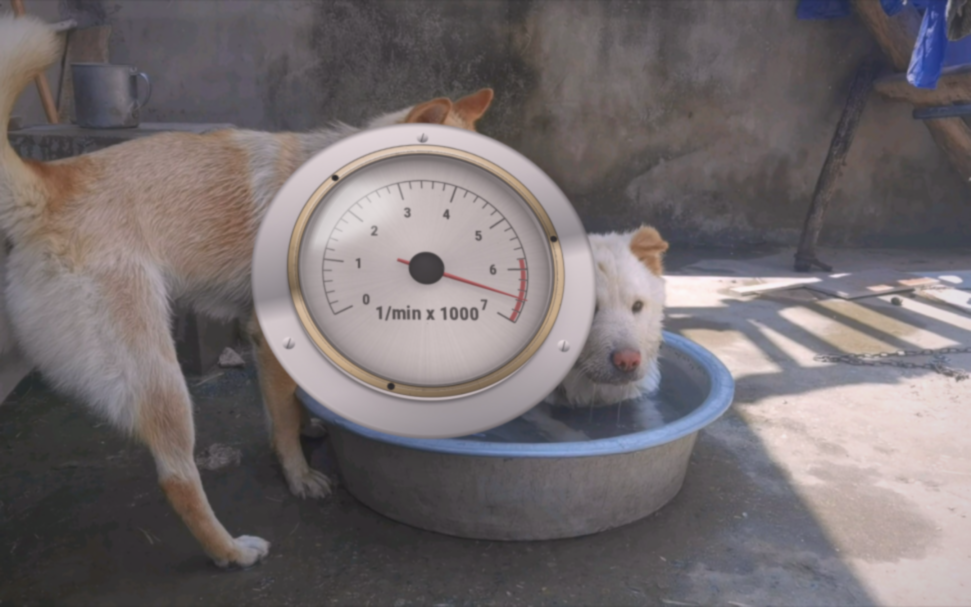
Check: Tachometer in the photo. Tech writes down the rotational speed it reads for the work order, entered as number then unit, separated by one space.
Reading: 6600 rpm
